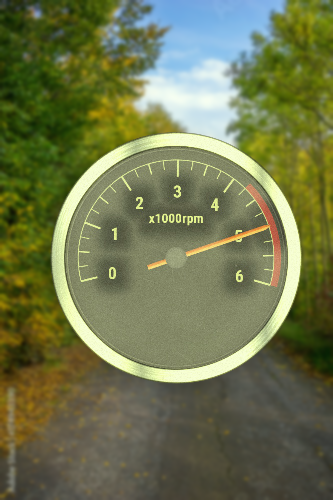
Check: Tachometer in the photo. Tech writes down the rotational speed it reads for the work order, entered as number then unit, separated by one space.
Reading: 5000 rpm
